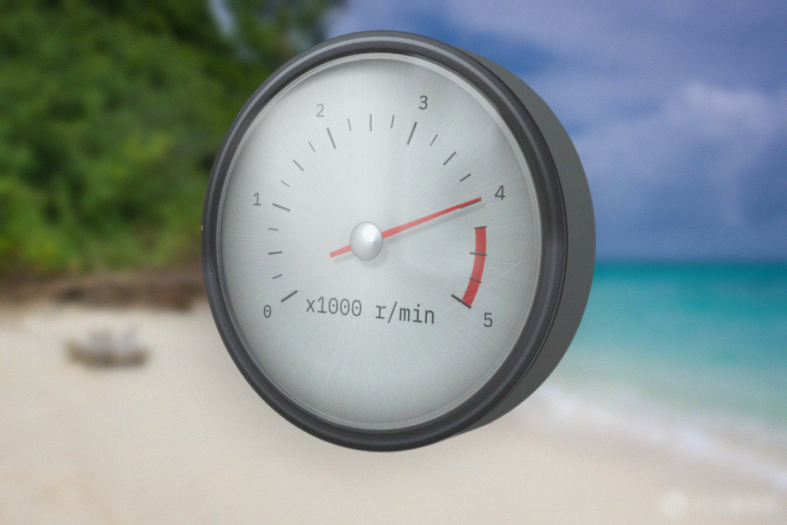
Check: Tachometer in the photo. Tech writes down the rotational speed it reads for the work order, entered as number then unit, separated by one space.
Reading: 4000 rpm
